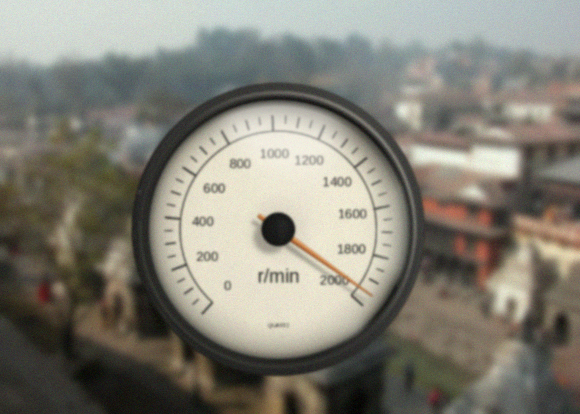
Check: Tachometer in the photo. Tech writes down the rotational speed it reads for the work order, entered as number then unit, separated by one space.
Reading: 1950 rpm
